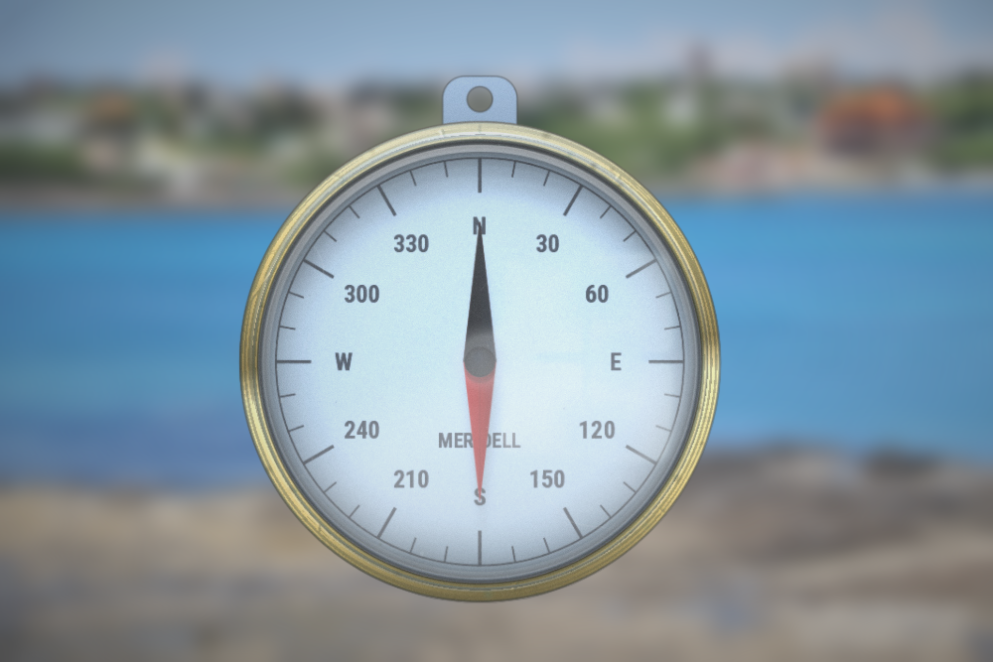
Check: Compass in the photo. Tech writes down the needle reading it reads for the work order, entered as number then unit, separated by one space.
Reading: 180 °
